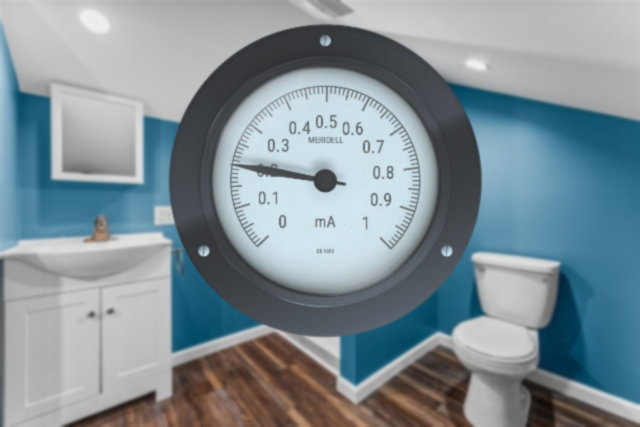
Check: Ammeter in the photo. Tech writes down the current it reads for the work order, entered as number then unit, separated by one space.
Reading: 0.2 mA
